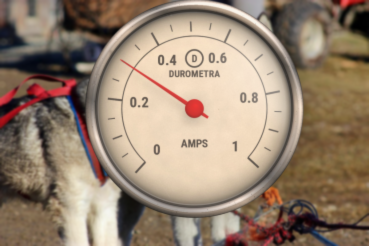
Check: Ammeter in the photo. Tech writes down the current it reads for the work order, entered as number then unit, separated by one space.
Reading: 0.3 A
